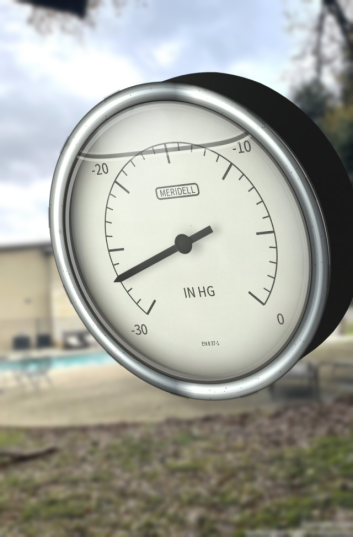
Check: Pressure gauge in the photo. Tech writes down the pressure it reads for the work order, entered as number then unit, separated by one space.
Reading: -27 inHg
